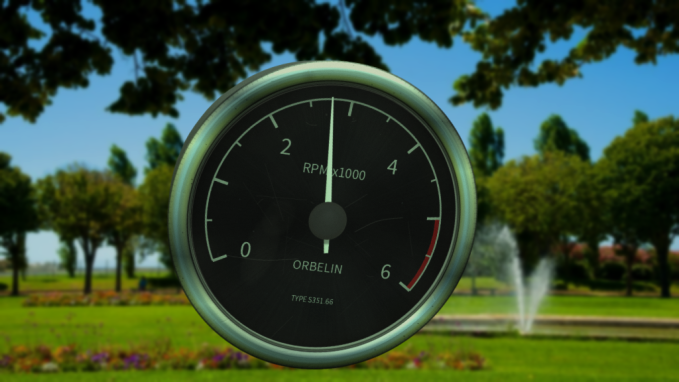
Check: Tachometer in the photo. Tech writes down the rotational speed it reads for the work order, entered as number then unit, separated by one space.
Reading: 2750 rpm
